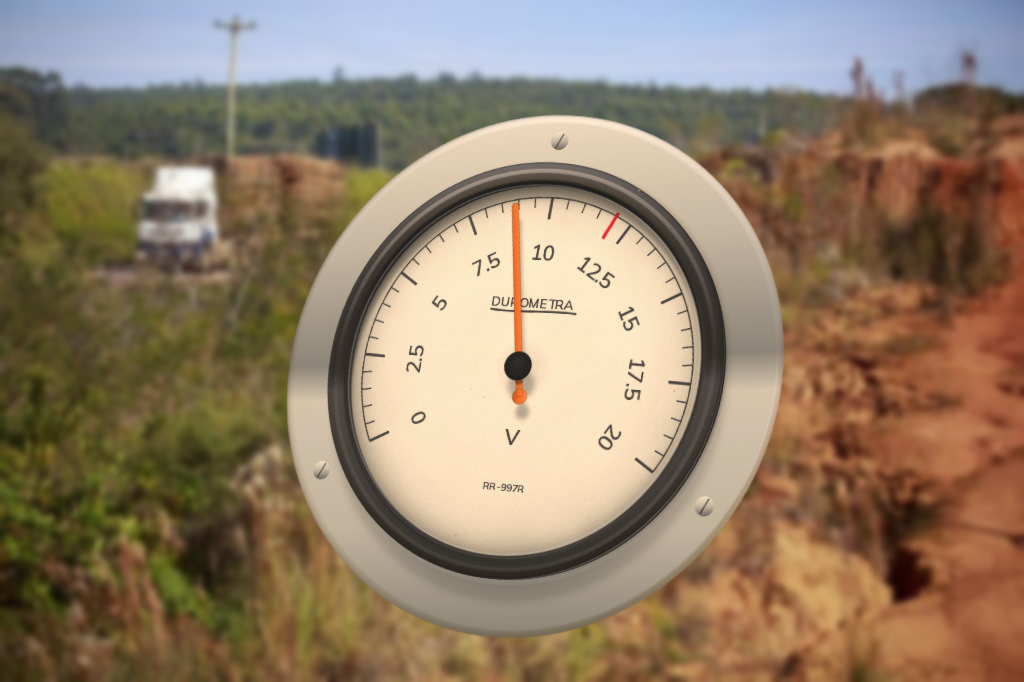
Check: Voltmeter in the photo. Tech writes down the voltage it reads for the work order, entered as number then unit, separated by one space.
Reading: 9 V
